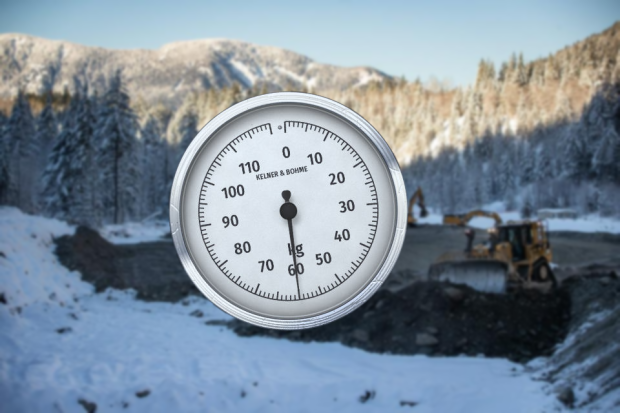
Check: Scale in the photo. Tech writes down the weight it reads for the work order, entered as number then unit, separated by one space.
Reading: 60 kg
